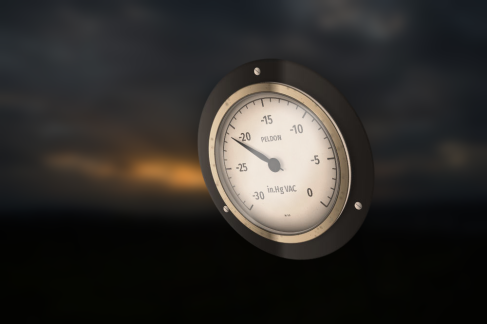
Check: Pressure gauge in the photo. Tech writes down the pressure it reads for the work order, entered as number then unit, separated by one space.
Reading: -21 inHg
